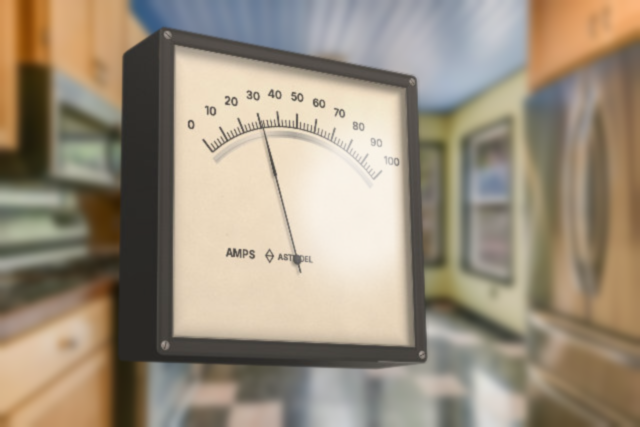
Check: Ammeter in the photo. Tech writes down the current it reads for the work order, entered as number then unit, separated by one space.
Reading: 30 A
